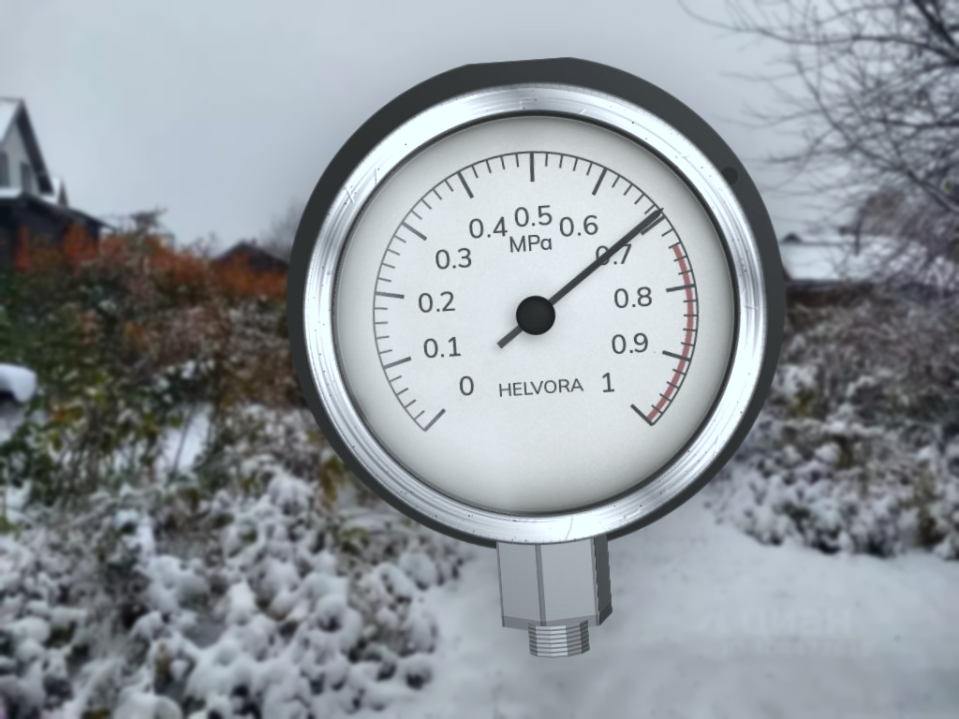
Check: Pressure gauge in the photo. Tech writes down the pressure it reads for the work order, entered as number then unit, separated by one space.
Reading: 0.69 MPa
